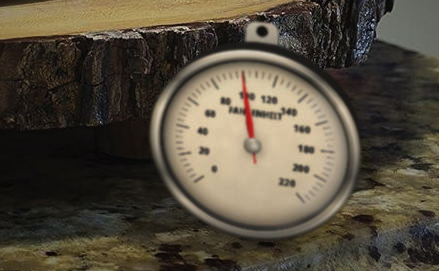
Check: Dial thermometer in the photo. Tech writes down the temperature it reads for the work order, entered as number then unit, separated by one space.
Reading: 100 °F
